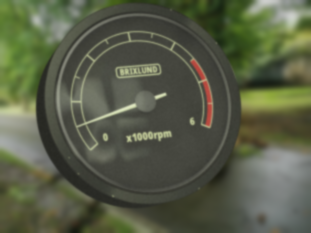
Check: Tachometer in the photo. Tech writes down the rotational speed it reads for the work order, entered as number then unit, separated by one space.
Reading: 500 rpm
